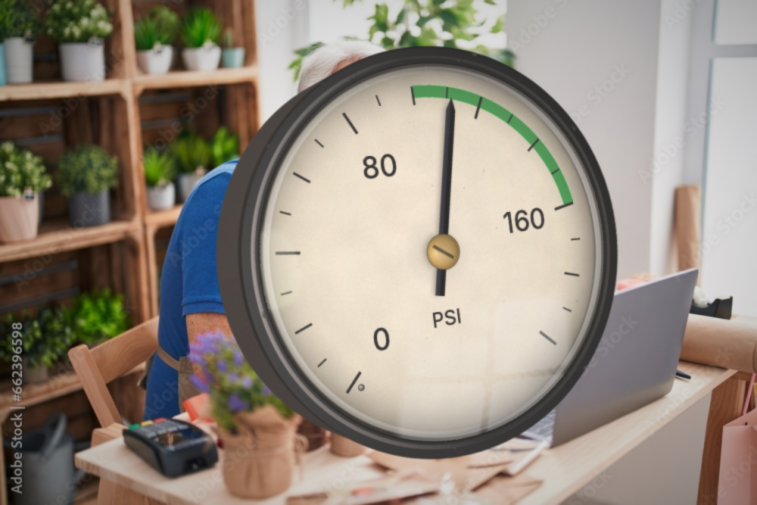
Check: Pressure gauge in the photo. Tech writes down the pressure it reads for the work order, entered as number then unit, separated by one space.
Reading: 110 psi
